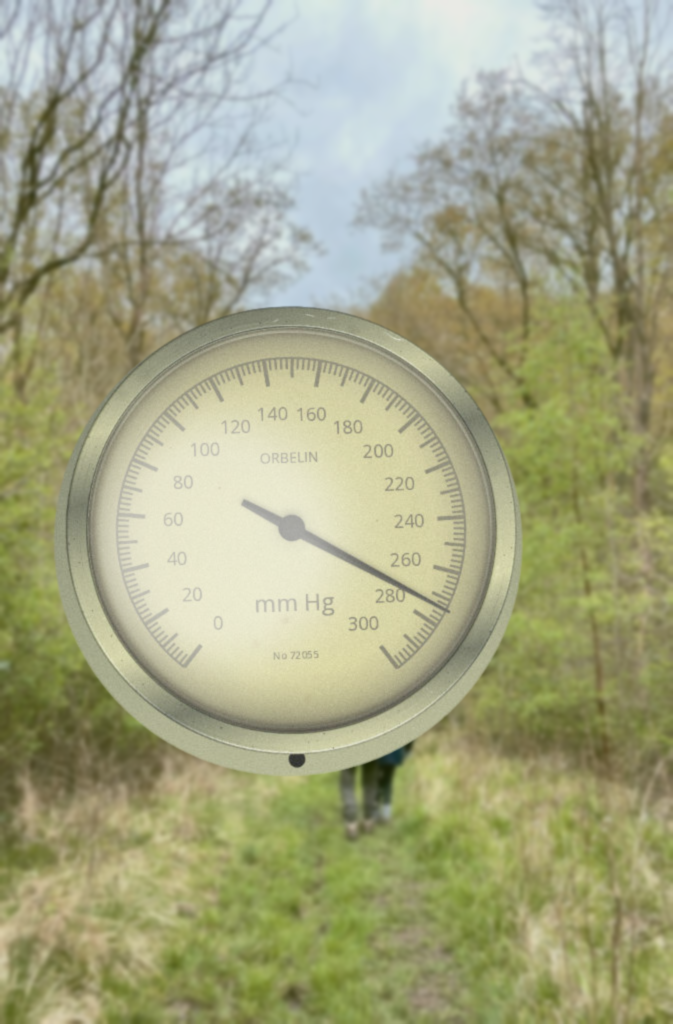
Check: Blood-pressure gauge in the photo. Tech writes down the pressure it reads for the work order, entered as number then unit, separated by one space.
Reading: 274 mmHg
